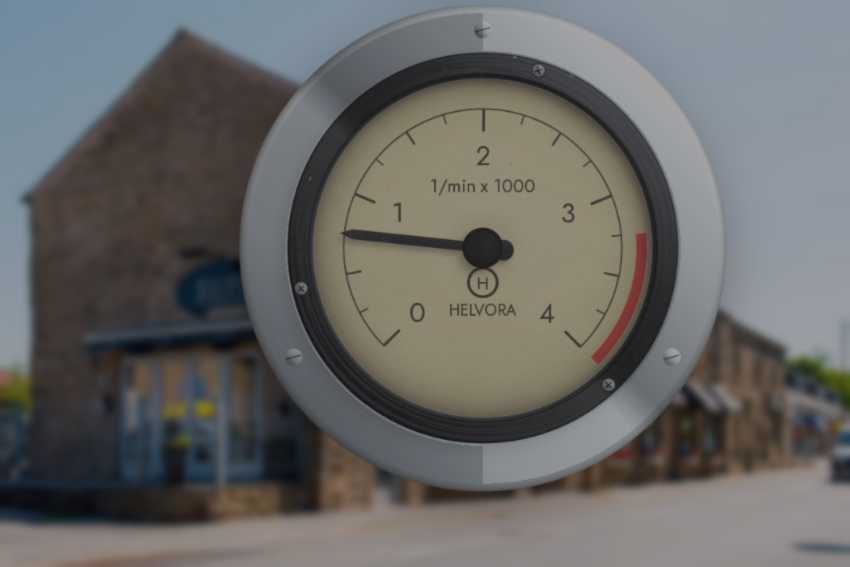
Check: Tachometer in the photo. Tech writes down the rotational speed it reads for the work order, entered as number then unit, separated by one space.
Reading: 750 rpm
